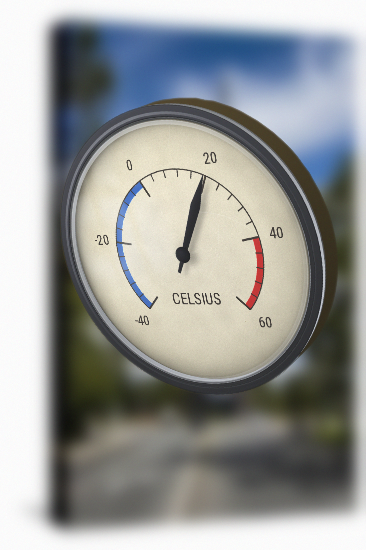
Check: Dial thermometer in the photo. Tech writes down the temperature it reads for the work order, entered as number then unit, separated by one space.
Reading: 20 °C
